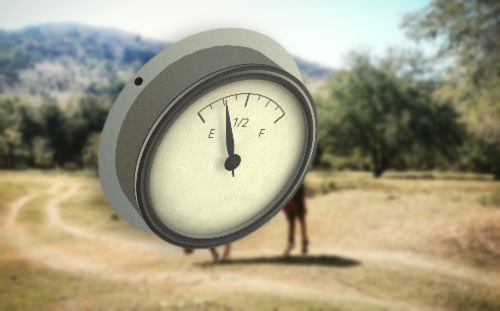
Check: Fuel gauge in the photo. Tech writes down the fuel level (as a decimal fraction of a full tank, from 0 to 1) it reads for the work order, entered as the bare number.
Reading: 0.25
